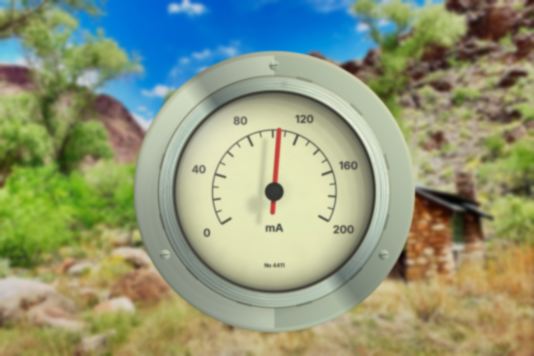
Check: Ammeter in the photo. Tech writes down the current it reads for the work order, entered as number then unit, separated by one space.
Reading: 105 mA
